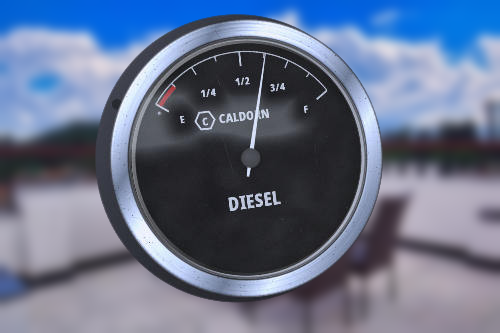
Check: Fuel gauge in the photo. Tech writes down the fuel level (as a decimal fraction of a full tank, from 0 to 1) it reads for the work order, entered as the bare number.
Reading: 0.625
